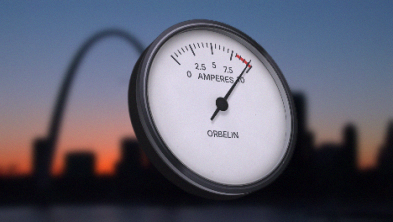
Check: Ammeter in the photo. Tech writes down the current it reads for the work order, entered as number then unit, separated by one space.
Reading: 9.5 A
